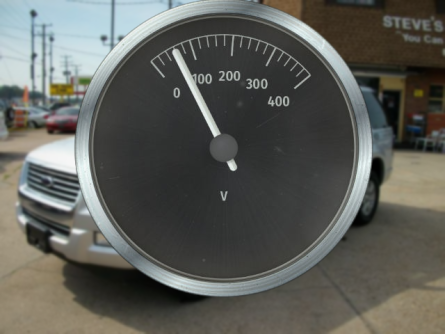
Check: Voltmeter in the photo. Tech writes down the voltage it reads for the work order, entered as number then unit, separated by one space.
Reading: 60 V
